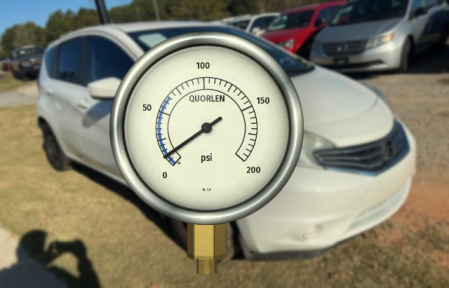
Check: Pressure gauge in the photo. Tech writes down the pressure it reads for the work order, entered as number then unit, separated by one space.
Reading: 10 psi
